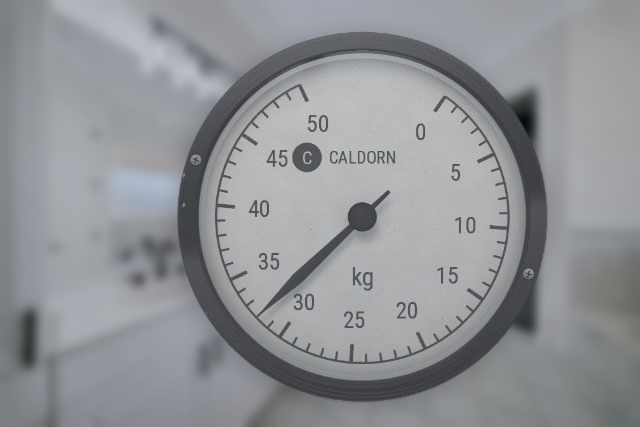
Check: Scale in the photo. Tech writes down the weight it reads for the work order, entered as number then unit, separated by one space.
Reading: 32 kg
